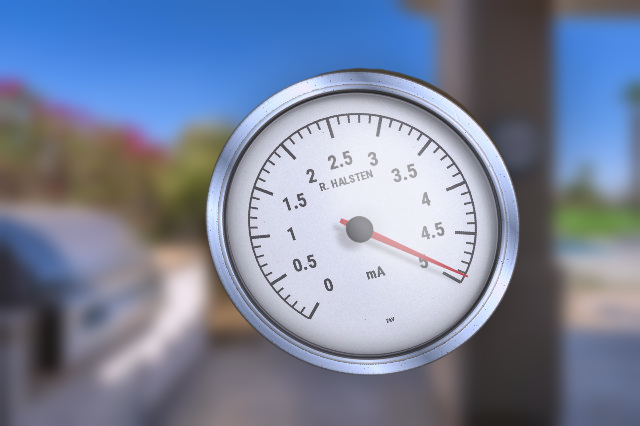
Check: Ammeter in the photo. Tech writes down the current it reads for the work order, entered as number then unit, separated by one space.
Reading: 4.9 mA
